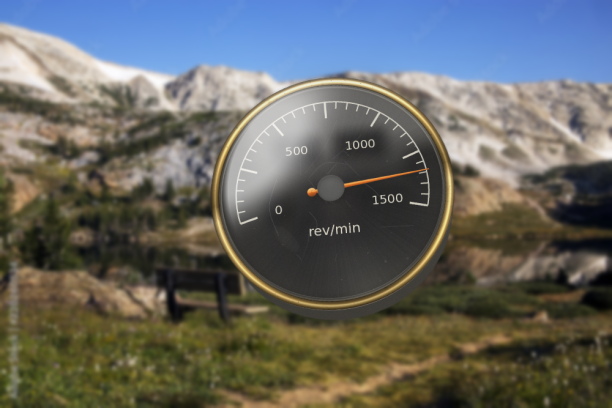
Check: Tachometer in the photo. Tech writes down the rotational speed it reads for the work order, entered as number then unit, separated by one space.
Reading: 1350 rpm
